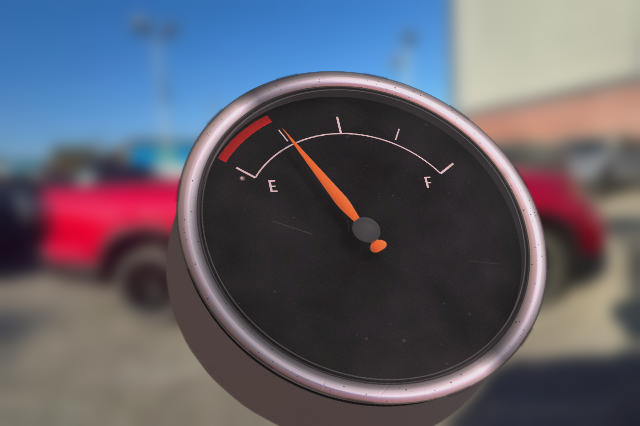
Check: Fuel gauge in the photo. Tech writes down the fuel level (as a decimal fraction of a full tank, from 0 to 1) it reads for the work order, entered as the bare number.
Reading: 0.25
